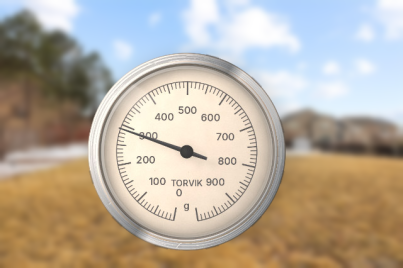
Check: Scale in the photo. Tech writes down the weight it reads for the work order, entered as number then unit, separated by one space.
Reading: 290 g
